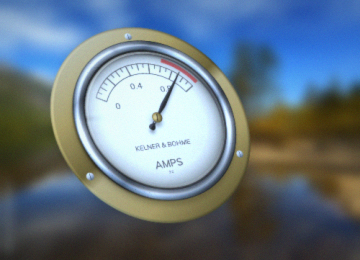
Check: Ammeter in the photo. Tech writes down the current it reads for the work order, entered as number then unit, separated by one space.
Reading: 0.85 A
